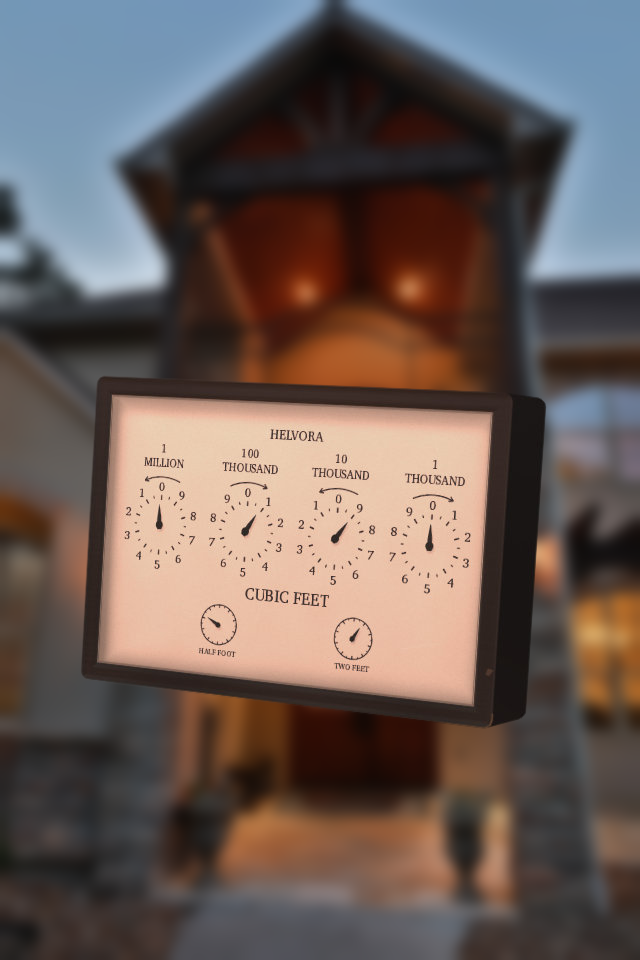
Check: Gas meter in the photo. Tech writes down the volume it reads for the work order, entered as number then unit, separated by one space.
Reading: 9000 ft³
